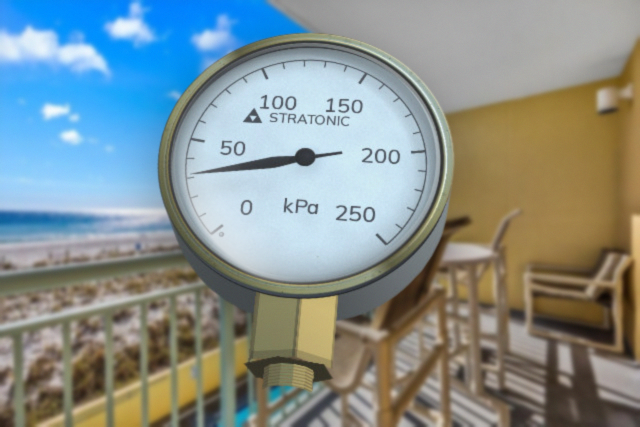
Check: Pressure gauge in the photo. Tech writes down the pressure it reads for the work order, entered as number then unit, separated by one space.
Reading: 30 kPa
